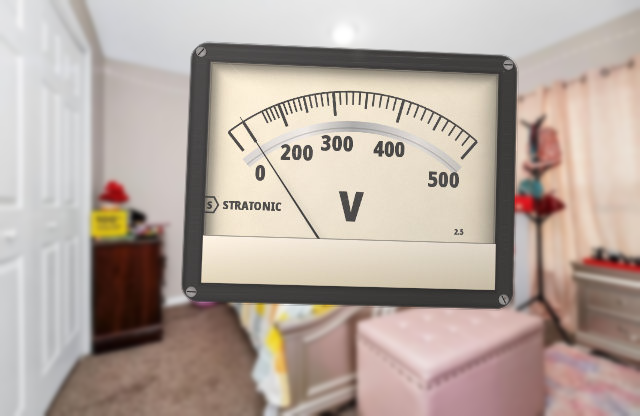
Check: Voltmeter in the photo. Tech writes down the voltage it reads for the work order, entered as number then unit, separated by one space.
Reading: 100 V
